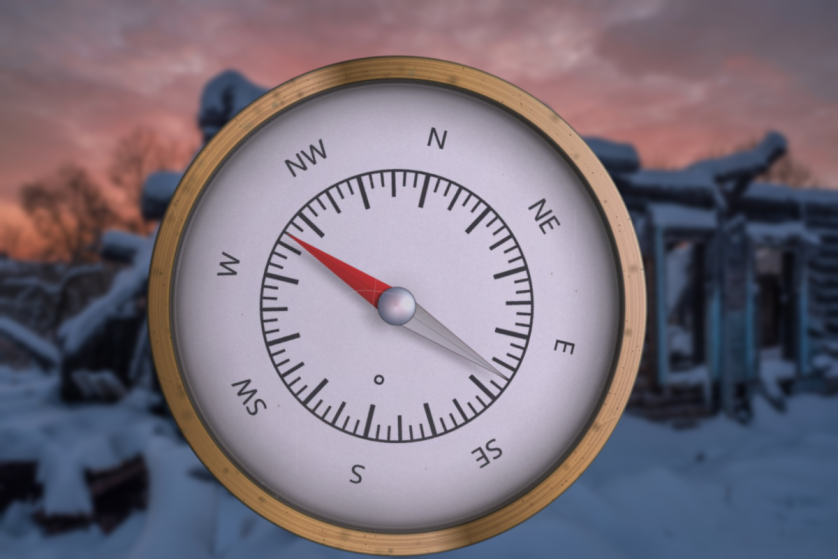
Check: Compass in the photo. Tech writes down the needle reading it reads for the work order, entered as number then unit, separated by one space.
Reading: 290 °
